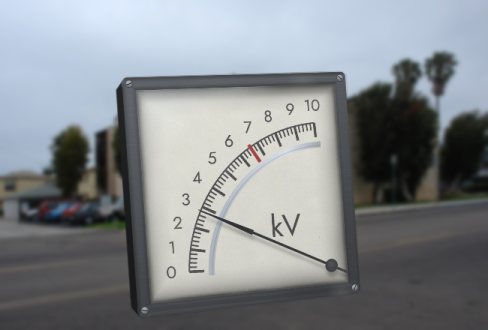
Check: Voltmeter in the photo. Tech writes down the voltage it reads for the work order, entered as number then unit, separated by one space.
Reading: 2.8 kV
